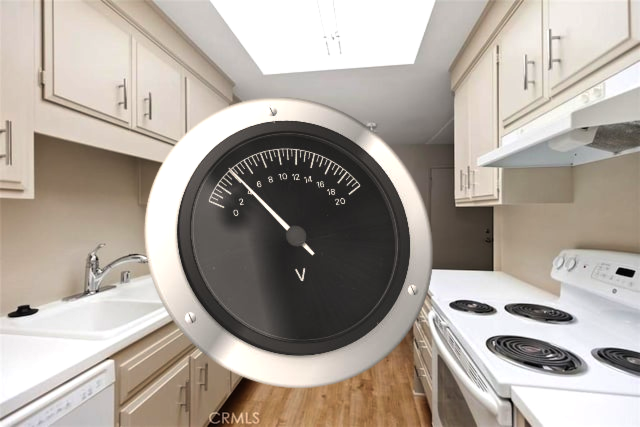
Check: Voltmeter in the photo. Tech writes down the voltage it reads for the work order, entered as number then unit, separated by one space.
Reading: 4 V
